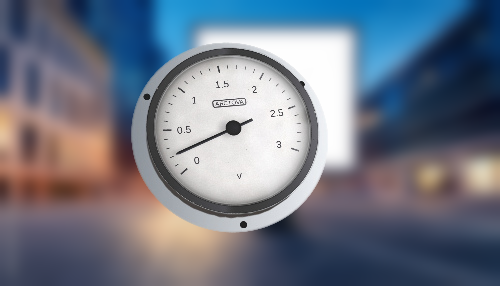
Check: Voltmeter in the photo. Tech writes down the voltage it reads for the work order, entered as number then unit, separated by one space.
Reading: 0.2 V
